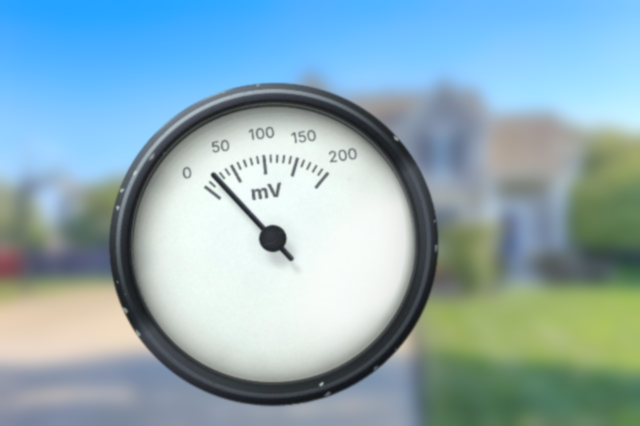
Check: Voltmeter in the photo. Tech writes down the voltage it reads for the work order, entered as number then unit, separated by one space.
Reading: 20 mV
